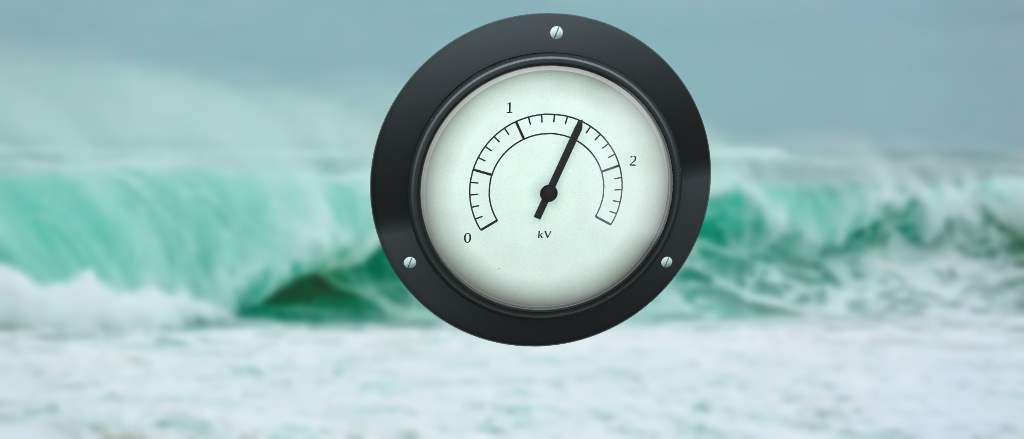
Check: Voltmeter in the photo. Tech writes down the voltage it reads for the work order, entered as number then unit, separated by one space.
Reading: 1.5 kV
